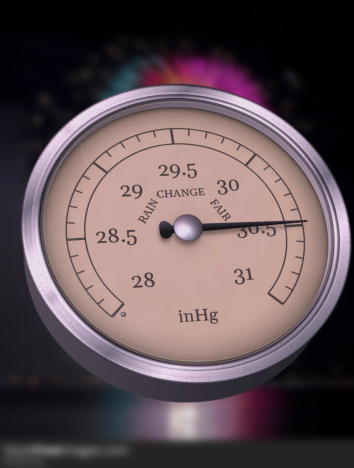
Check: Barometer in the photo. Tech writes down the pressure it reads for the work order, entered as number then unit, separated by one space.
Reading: 30.5 inHg
